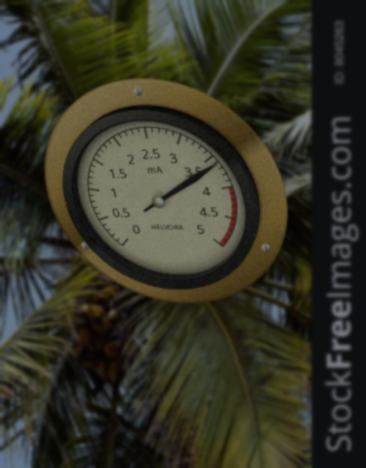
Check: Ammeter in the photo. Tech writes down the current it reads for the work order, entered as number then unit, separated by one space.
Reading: 3.6 mA
